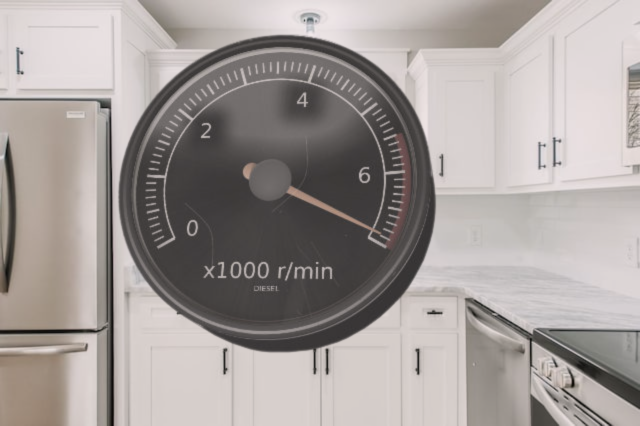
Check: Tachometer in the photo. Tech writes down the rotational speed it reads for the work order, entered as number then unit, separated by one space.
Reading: 6900 rpm
